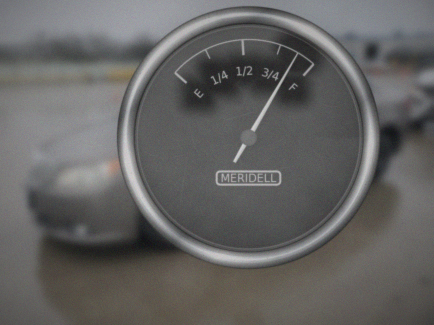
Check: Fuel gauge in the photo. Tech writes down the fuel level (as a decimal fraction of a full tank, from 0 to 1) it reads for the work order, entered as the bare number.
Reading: 0.875
